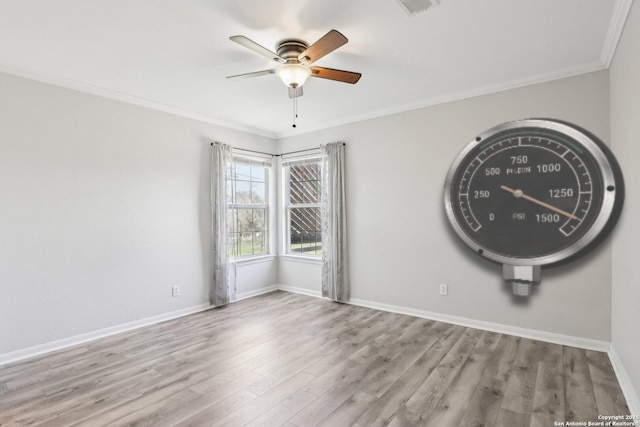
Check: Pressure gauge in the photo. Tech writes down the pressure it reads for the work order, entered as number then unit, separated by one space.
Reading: 1400 psi
